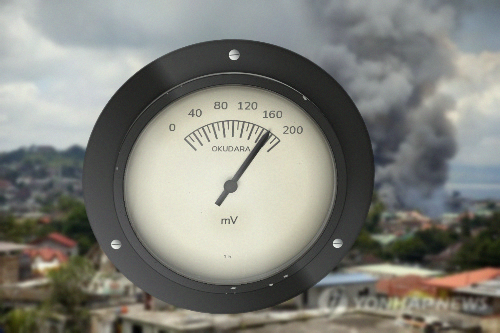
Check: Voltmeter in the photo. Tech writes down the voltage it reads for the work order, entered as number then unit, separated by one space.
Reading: 170 mV
